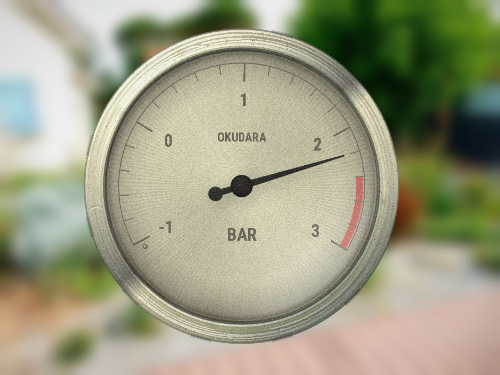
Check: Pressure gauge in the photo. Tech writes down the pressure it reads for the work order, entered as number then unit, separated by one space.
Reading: 2.2 bar
